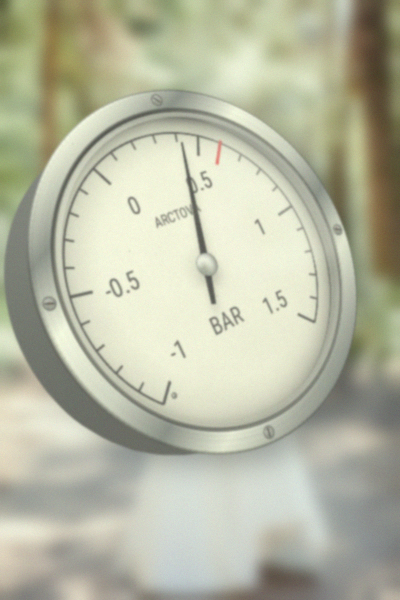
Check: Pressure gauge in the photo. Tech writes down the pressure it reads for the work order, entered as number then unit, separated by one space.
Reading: 0.4 bar
